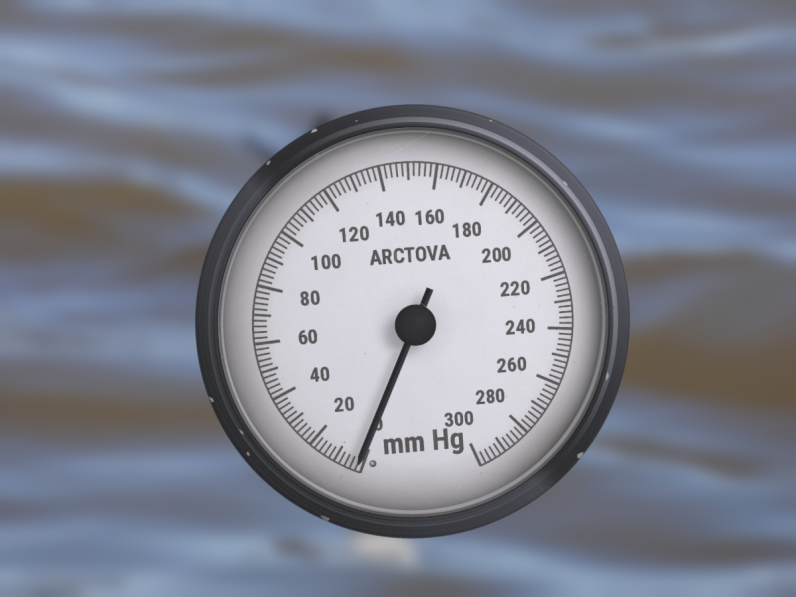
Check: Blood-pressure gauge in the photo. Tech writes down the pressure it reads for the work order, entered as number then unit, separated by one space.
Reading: 2 mmHg
